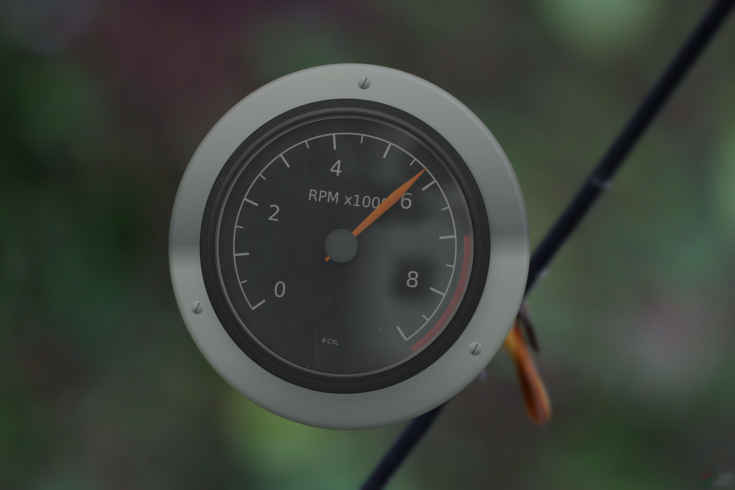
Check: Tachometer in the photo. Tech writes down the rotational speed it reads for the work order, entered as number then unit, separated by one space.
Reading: 5750 rpm
